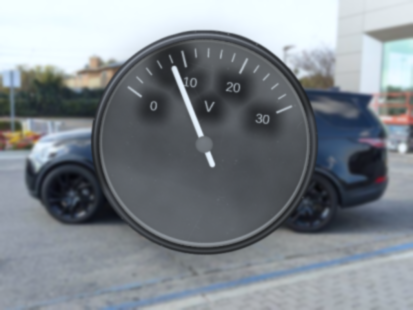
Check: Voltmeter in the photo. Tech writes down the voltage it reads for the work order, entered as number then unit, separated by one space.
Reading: 8 V
